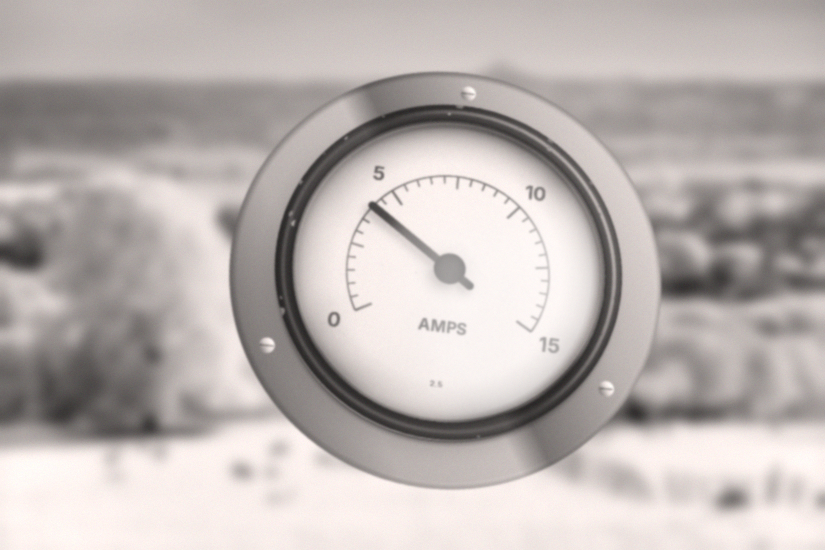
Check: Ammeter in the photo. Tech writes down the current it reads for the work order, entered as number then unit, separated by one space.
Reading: 4 A
